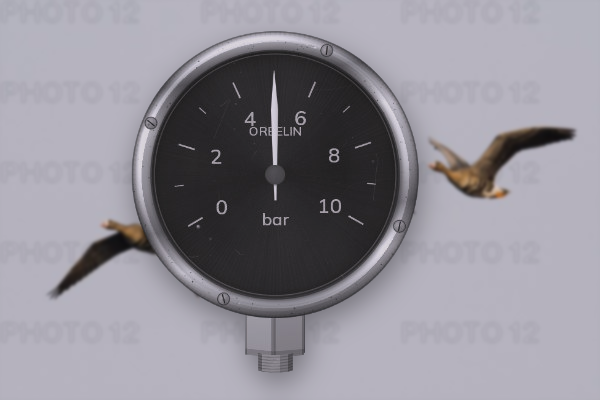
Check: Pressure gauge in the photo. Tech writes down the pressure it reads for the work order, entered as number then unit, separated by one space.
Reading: 5 bar
